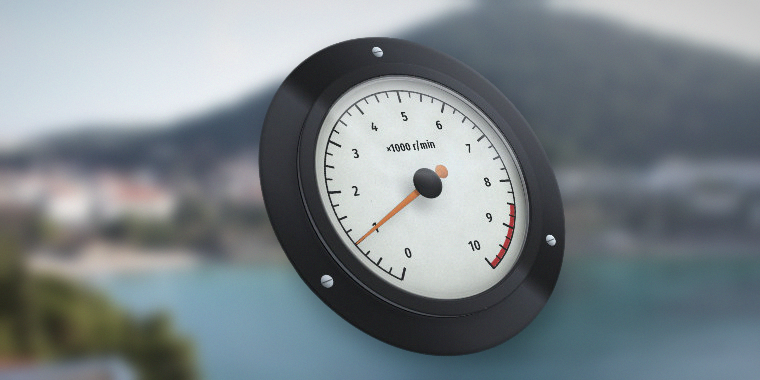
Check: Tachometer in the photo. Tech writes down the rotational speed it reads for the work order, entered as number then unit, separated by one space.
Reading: 1000 rpm
